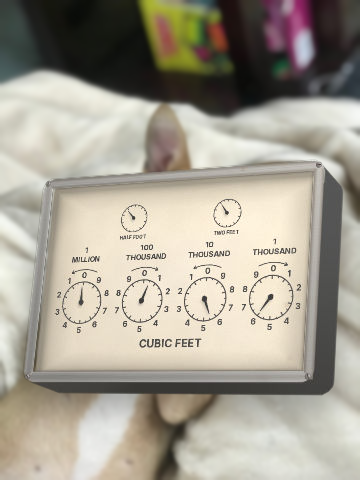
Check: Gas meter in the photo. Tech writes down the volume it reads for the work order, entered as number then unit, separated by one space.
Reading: 5600 ft³
